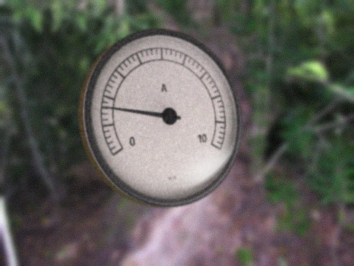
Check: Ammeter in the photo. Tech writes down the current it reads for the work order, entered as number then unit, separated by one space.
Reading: 1.6 A
